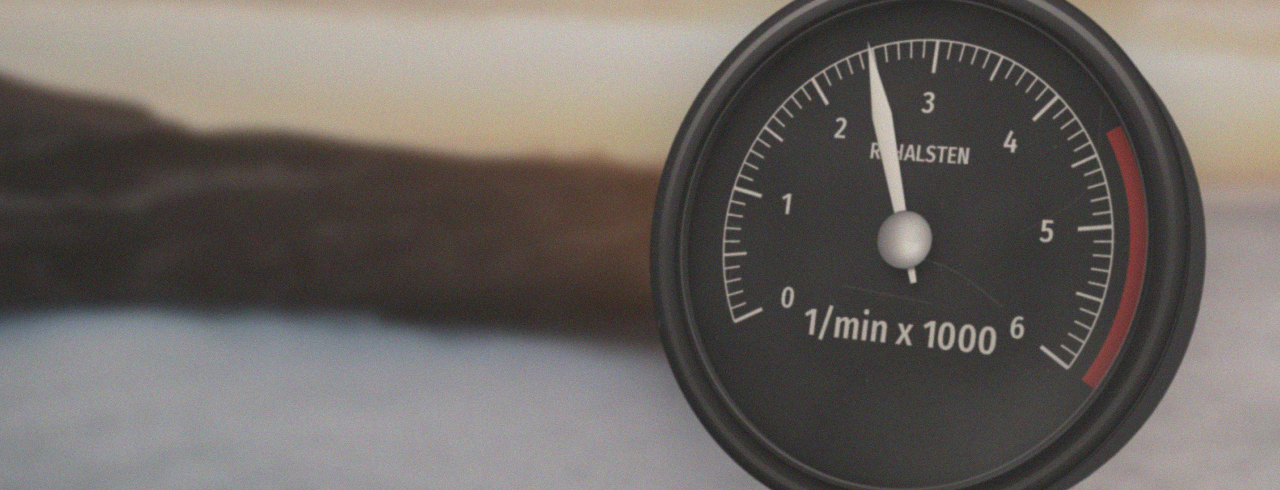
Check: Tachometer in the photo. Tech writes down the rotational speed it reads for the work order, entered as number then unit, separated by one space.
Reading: 2500 rpm
